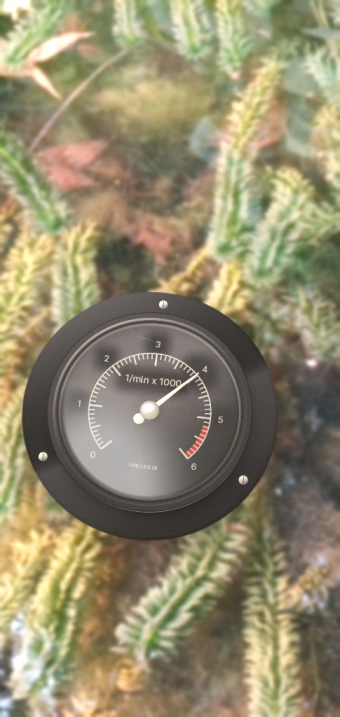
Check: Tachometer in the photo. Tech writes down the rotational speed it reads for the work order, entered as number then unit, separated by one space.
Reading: 4000 rpm
